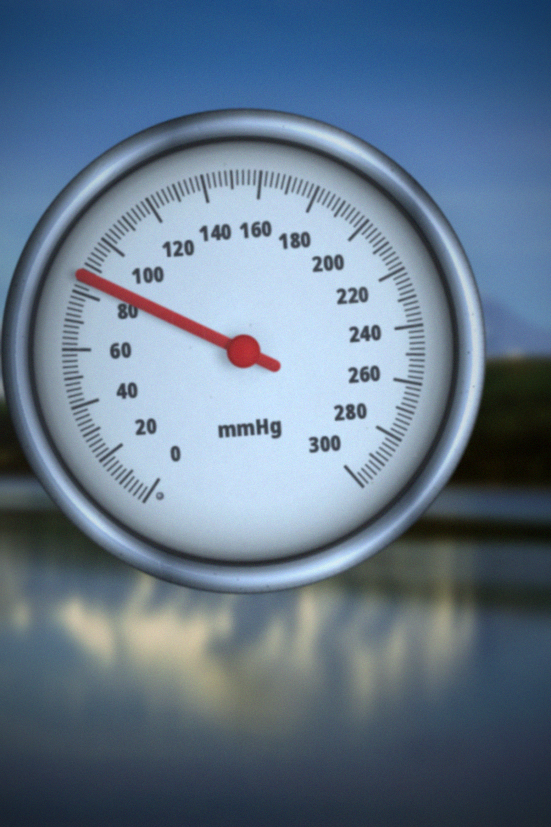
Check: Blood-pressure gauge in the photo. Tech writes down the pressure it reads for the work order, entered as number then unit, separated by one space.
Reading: 86 mmHg
